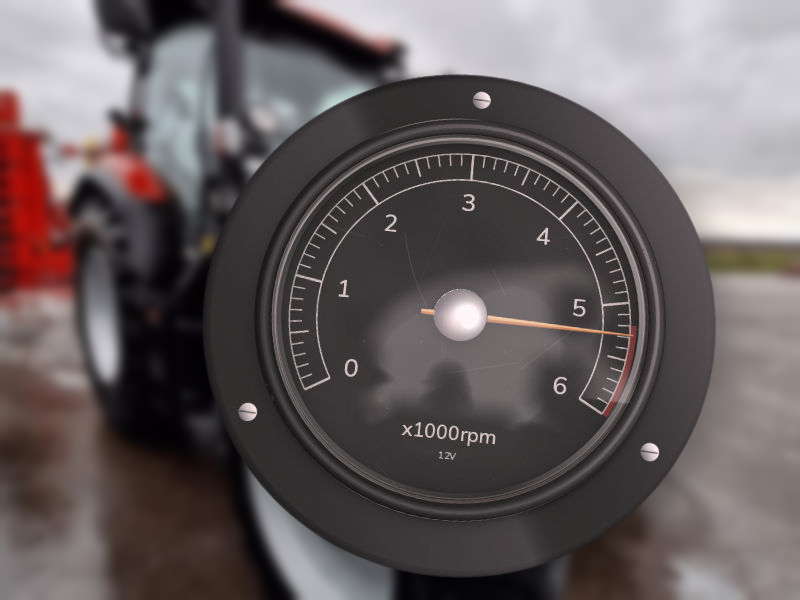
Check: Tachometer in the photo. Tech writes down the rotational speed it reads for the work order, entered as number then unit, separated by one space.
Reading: 5300 rpm
